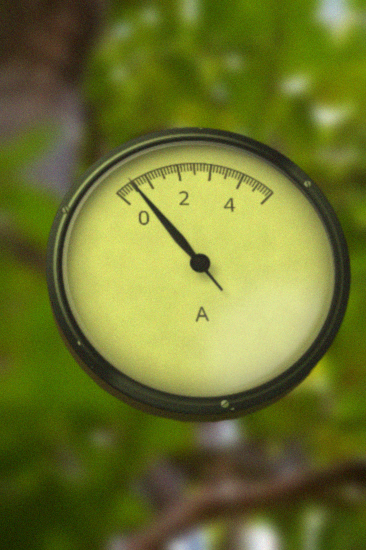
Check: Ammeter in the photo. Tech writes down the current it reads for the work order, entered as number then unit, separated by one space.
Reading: 0.5 A
